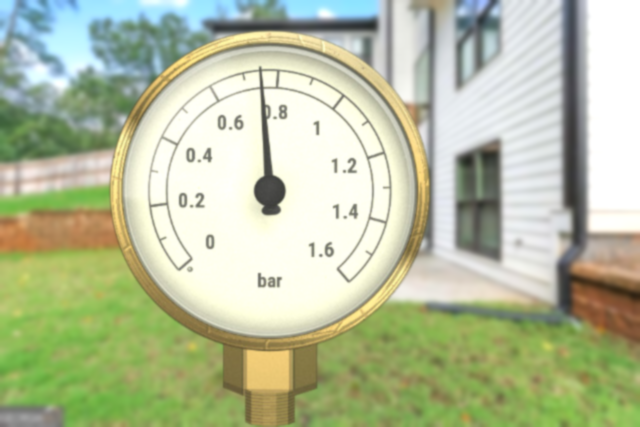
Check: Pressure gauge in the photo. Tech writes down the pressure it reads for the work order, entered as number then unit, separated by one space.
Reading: 0.75 bar
